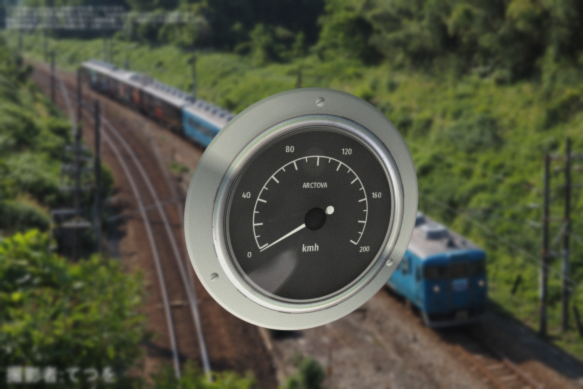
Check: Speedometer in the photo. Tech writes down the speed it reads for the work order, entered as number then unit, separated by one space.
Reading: 0 km/h
